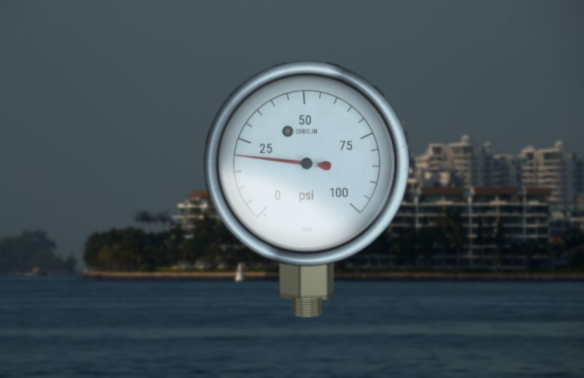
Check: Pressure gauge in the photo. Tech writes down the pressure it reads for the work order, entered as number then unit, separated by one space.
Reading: 20 psi
